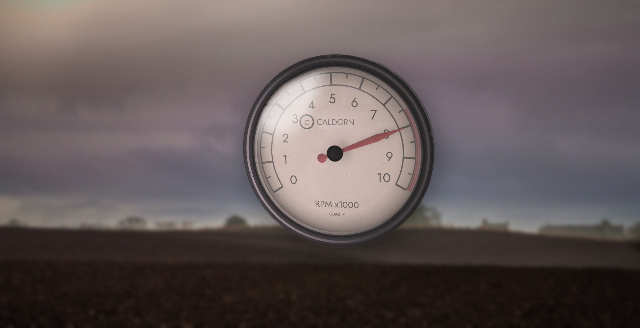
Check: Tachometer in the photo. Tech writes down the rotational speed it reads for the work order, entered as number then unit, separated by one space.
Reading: 8000 rpm
